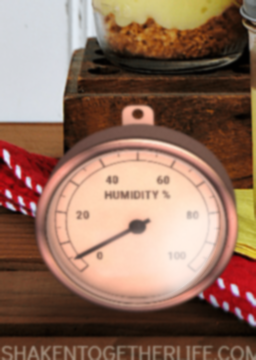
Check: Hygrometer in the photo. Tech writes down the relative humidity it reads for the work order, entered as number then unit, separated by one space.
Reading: 5 %
